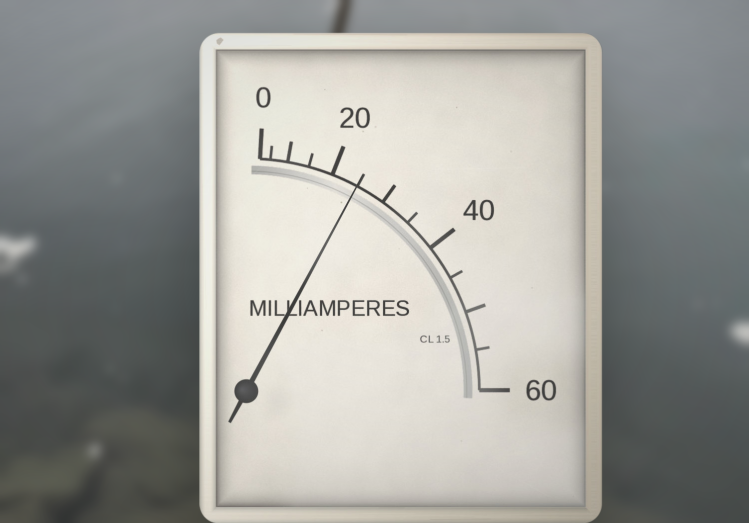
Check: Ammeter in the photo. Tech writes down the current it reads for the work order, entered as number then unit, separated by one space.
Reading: 25 mA
